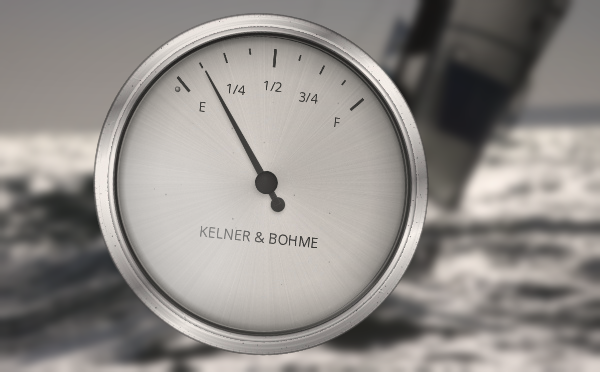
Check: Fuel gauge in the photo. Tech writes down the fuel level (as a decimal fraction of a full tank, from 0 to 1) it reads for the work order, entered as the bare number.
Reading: 0.125
